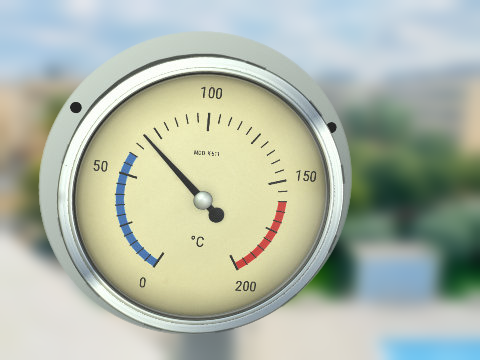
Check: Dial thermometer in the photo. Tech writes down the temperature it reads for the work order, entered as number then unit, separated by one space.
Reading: 70 °C
